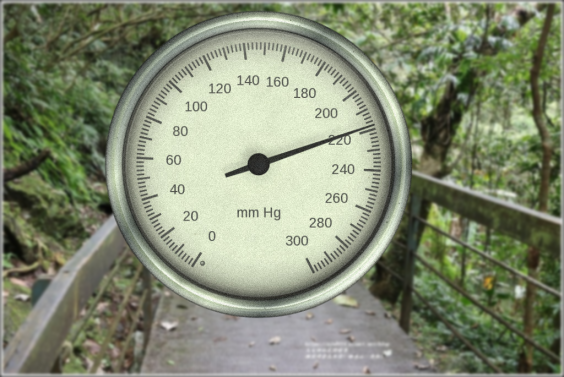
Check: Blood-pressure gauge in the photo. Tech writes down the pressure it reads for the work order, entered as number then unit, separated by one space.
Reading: 218 mmHg
